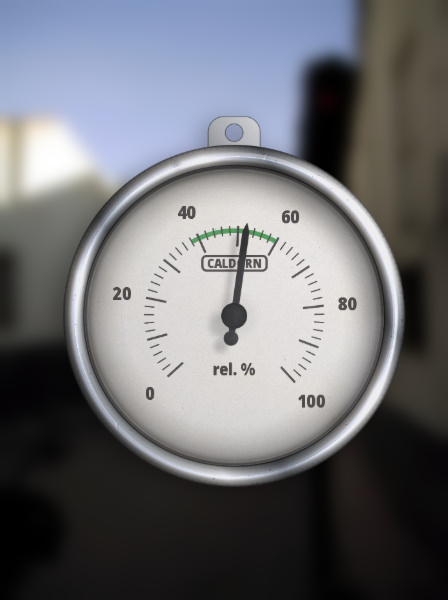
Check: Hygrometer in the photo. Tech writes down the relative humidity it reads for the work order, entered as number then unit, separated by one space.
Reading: 52 %
